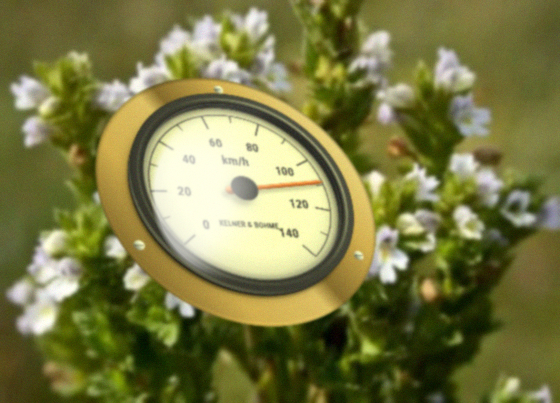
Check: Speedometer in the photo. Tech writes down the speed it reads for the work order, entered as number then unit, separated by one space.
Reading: 110 km/h
